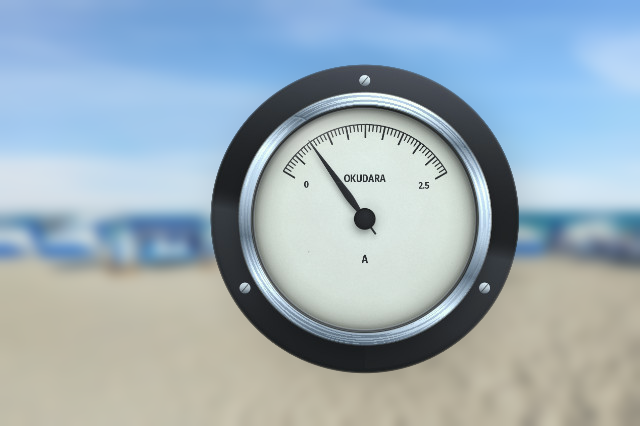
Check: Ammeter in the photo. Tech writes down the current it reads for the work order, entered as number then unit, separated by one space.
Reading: 0.5 A
